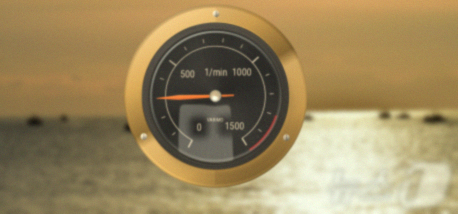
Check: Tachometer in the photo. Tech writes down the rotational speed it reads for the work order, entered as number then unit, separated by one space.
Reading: 300 rpm
